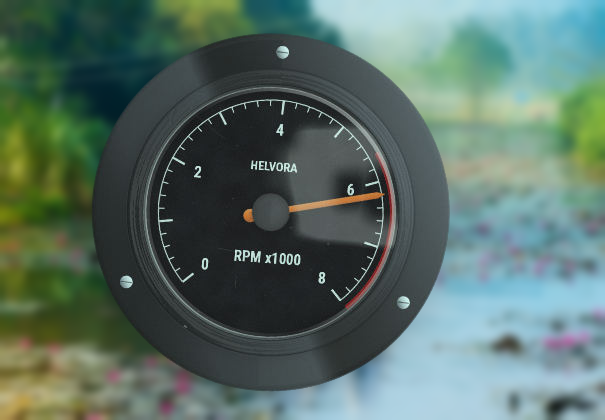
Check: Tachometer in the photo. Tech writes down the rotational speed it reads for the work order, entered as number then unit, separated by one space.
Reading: 6200 rpm
